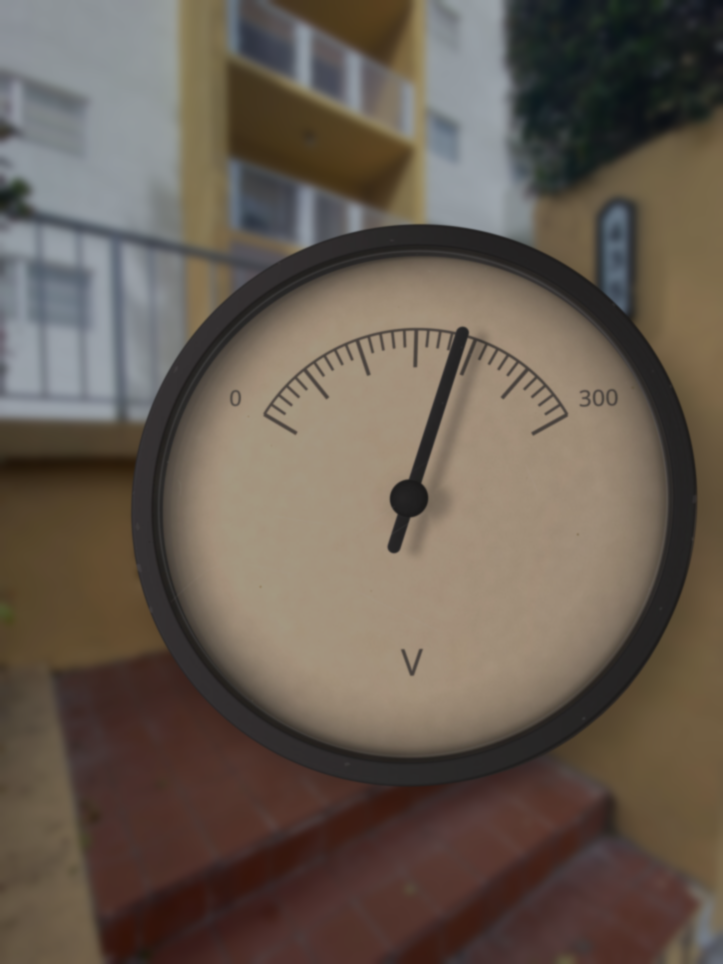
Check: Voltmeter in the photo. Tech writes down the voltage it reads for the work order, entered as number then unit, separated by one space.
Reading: 190 V
